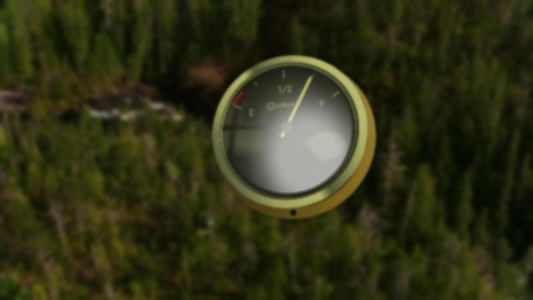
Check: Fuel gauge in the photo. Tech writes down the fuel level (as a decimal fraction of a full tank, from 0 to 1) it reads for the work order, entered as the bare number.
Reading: 0.75
